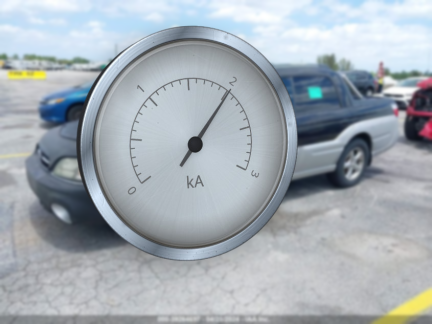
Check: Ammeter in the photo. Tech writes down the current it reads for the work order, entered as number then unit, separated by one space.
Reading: 2 kA
